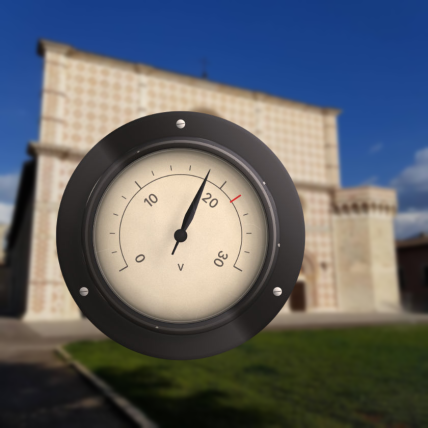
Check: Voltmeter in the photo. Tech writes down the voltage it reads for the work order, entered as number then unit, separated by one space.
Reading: 18 V
